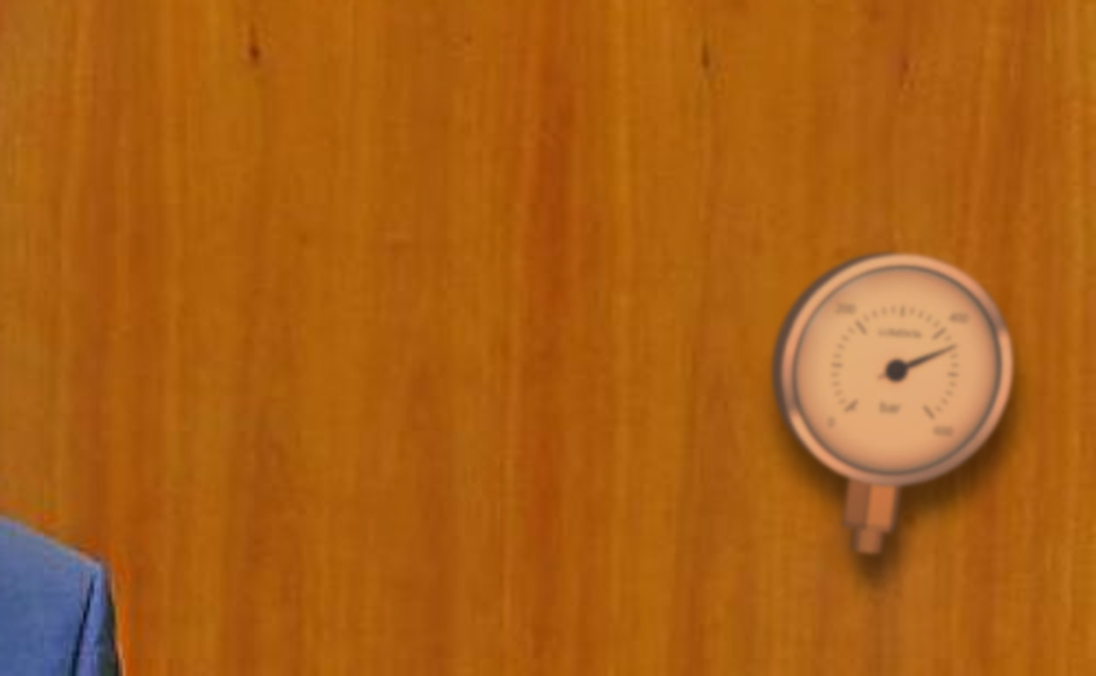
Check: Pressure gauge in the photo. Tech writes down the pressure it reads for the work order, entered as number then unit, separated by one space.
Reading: 440 bar
